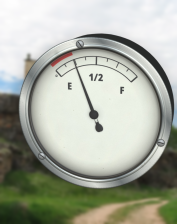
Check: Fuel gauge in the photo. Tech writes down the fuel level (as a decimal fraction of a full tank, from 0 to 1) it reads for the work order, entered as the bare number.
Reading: 0.25
